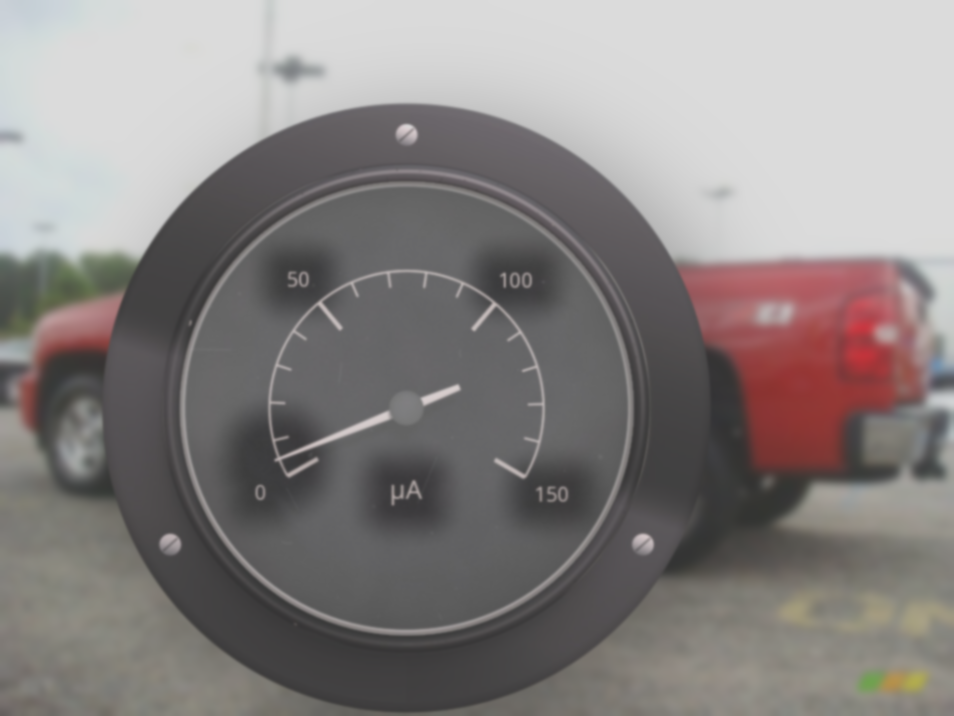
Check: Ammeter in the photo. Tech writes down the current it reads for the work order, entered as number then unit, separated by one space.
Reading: 5 µA
